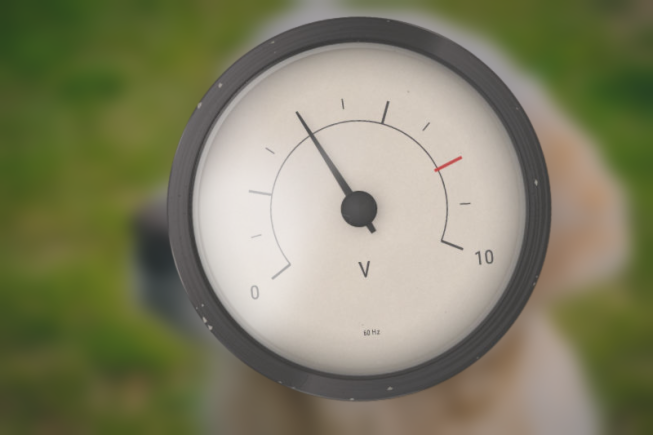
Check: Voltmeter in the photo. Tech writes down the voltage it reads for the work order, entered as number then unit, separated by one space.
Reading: 4 V
